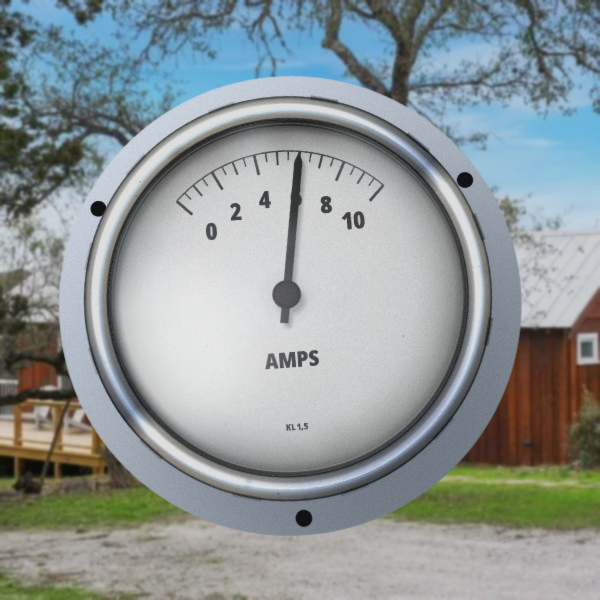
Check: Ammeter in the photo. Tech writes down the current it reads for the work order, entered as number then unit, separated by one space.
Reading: 6 A
